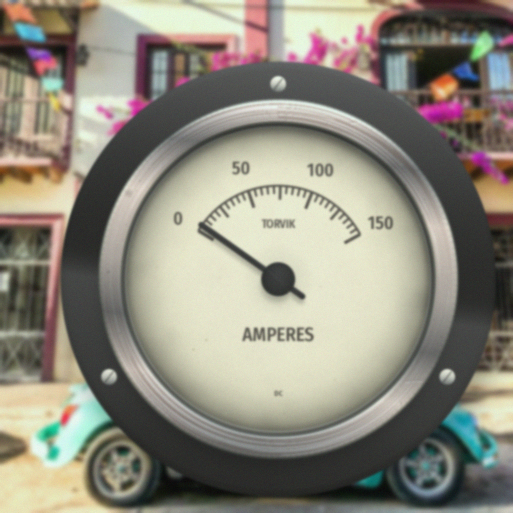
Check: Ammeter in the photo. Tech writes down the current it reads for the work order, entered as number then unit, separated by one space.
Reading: 5 A
